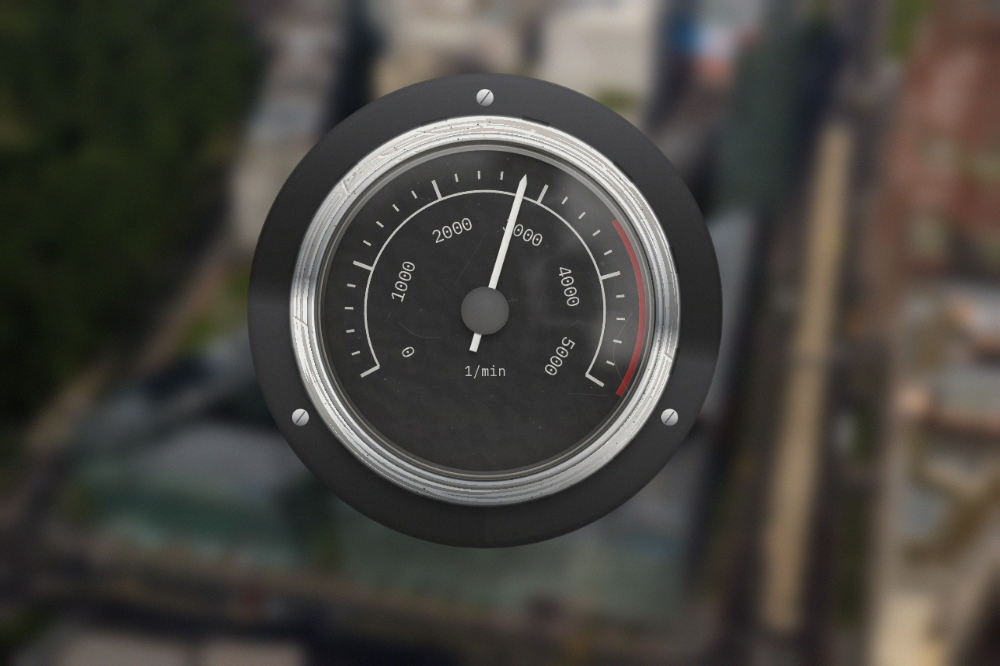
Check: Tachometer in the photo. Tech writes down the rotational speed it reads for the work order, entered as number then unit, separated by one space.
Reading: 2800 rpm
